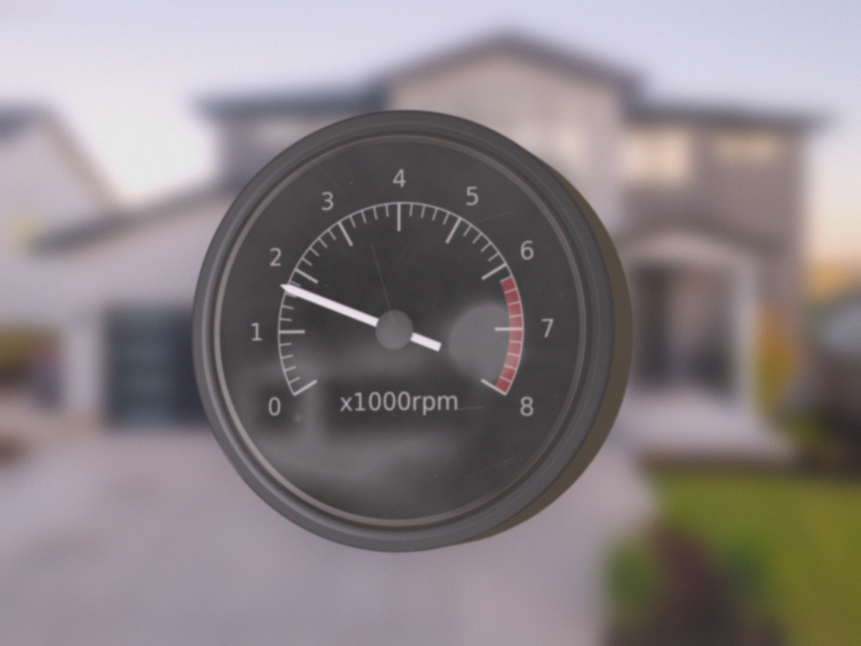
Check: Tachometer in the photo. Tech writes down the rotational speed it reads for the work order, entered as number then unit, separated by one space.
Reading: 1700 rpm
